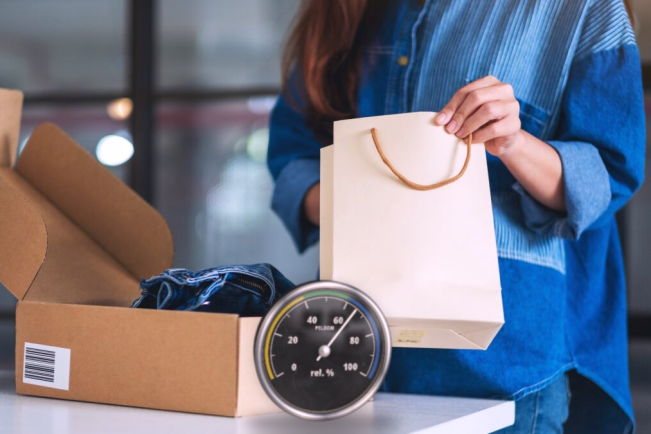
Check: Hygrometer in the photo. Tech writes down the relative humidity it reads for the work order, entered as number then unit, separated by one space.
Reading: 65 %
